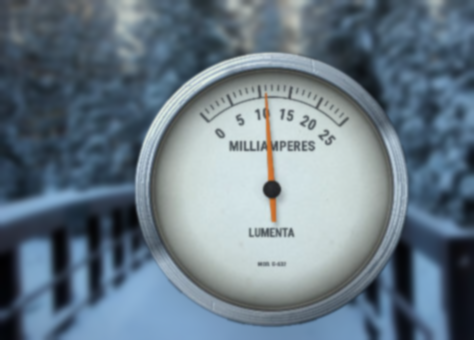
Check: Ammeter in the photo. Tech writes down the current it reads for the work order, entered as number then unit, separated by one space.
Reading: 11 mA
